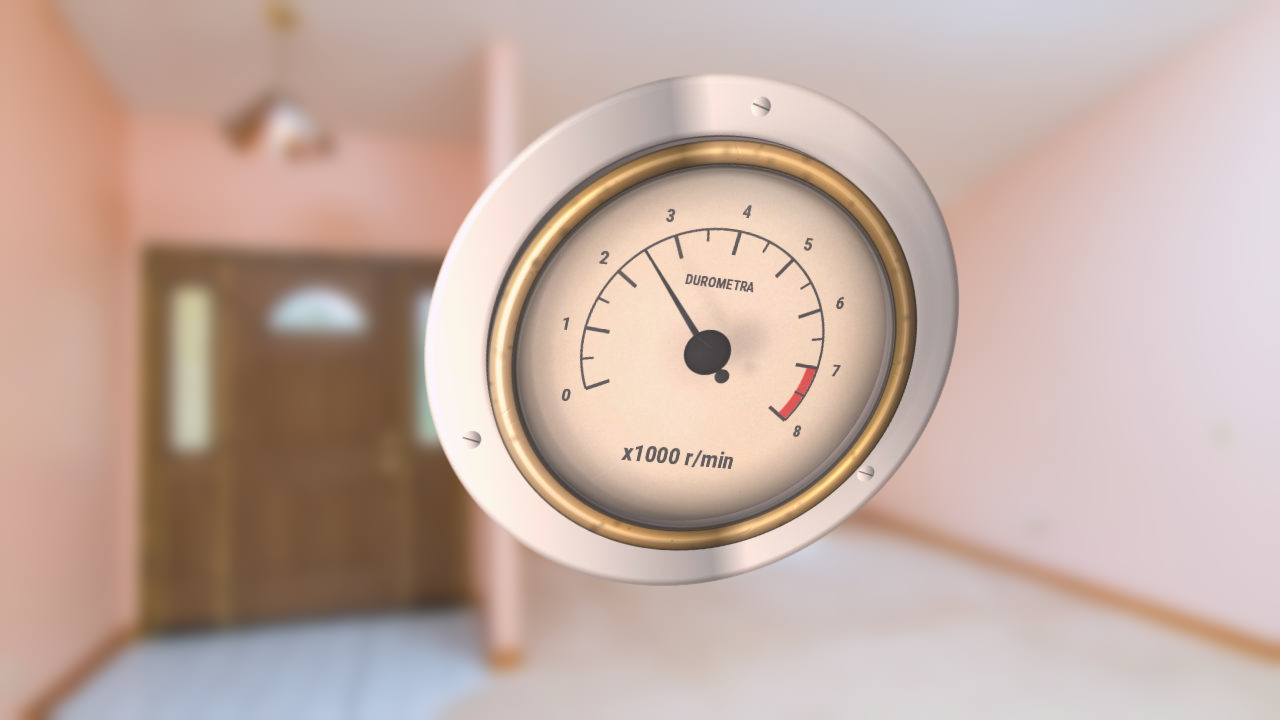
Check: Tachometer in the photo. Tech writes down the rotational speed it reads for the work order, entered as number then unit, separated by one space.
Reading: 2500 rpm
